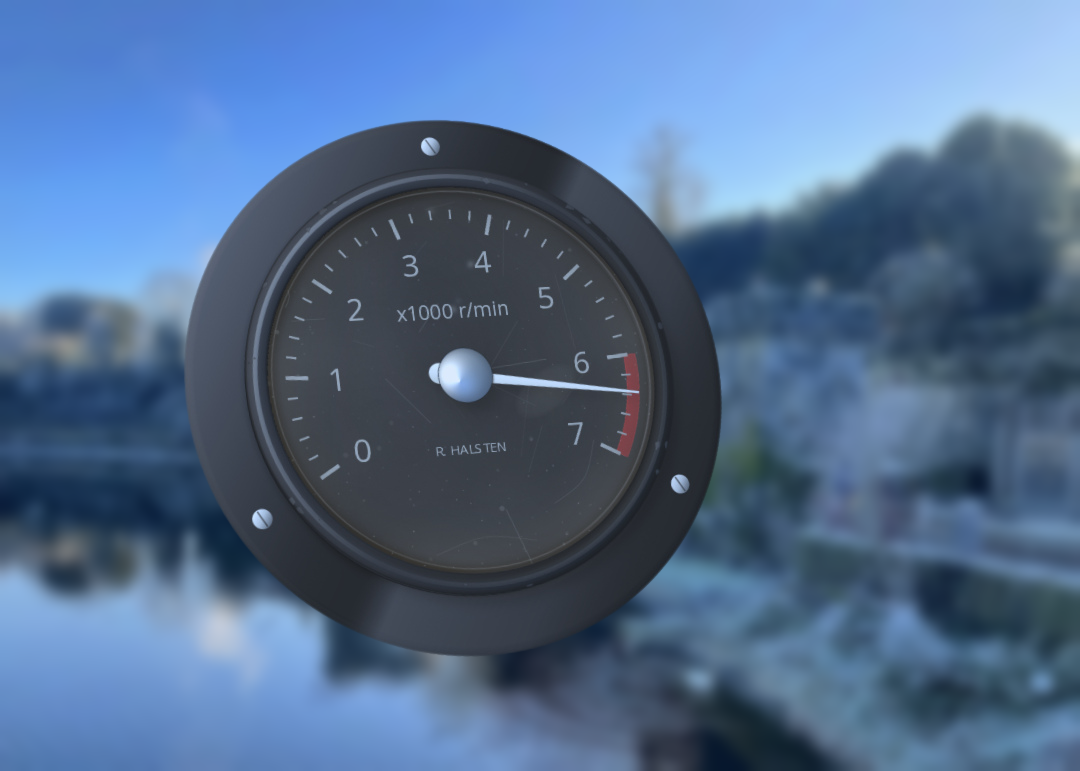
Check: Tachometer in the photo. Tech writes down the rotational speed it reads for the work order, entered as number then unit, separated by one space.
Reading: 6400 rpm
